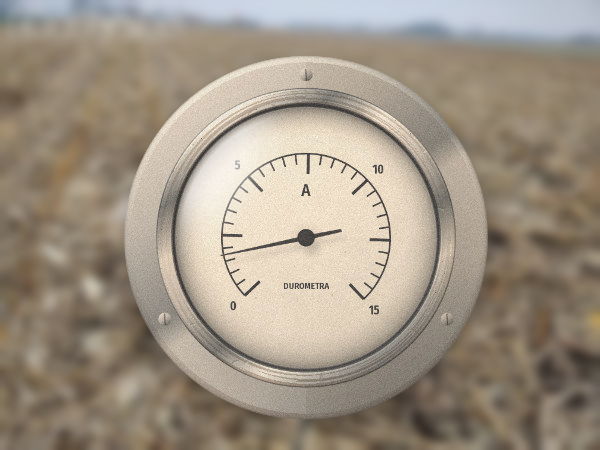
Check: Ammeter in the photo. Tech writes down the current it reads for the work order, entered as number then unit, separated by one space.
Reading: 1.75 A
